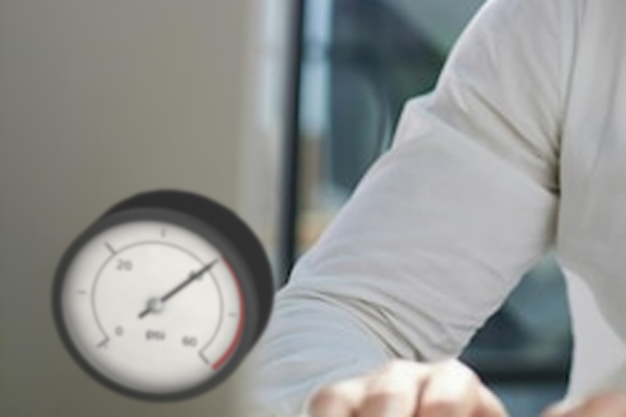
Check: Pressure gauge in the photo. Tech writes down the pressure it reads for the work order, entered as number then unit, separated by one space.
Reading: 40 psi
